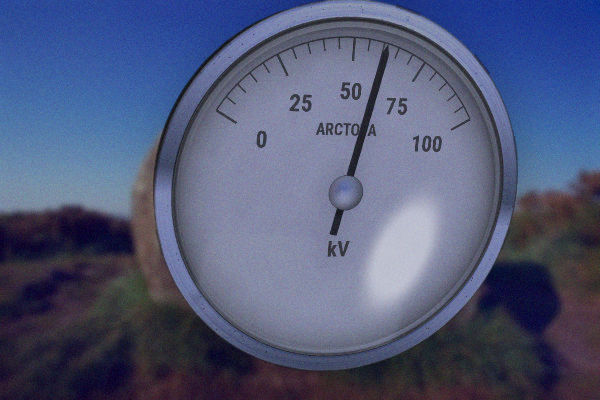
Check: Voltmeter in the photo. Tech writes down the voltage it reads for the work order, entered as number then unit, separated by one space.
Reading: 60 kV
